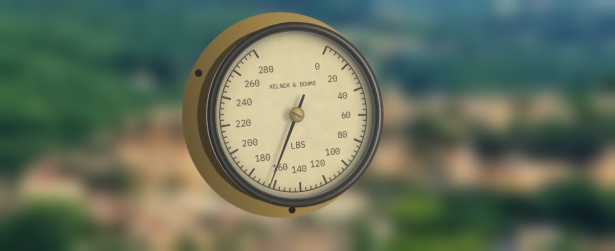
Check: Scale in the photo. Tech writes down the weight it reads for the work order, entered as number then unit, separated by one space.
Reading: 164 lb
